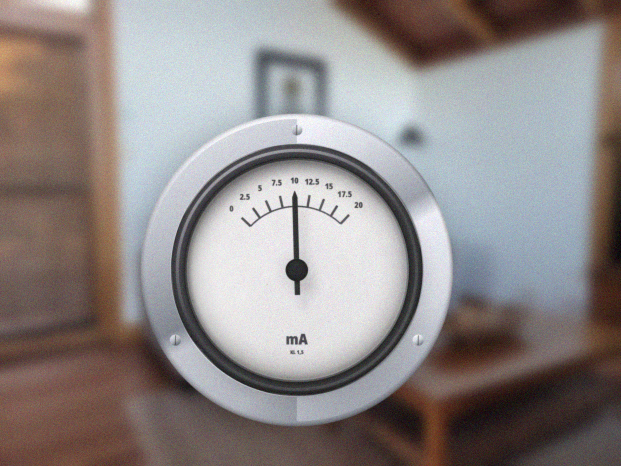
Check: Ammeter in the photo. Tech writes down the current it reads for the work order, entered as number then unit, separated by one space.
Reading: 10 mA
